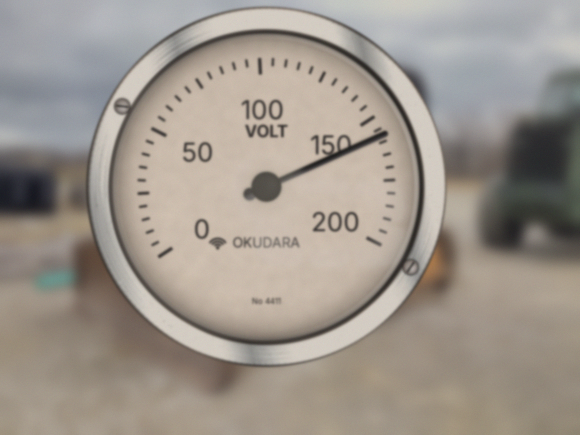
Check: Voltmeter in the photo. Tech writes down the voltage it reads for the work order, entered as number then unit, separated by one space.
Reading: 157.5 V
